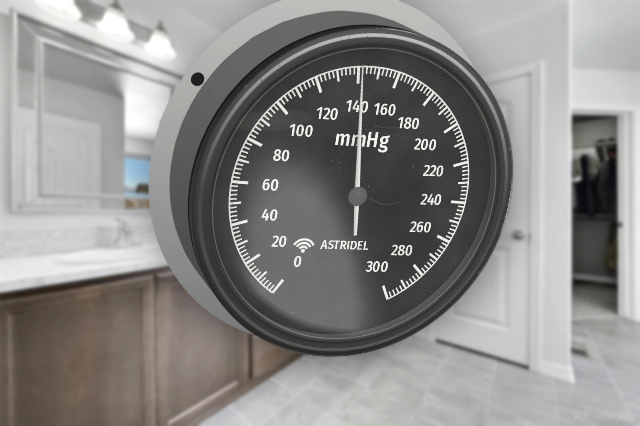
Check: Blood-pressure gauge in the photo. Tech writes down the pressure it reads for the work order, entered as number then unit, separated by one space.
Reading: 140 mmHg
